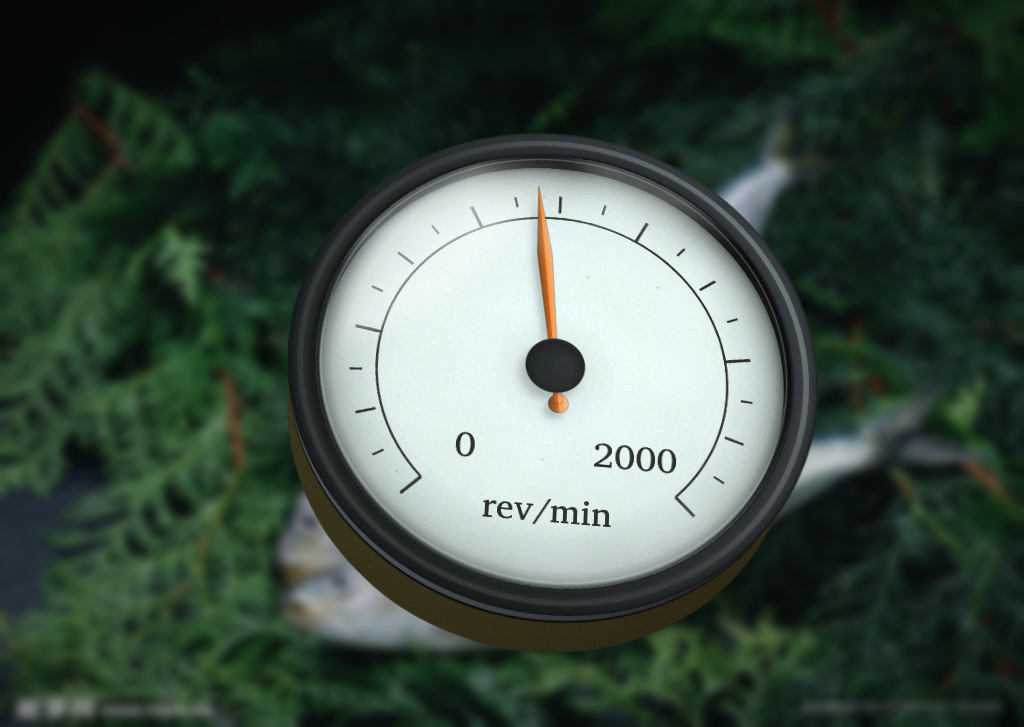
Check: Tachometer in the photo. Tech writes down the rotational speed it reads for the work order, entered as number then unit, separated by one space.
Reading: 950 rpm
